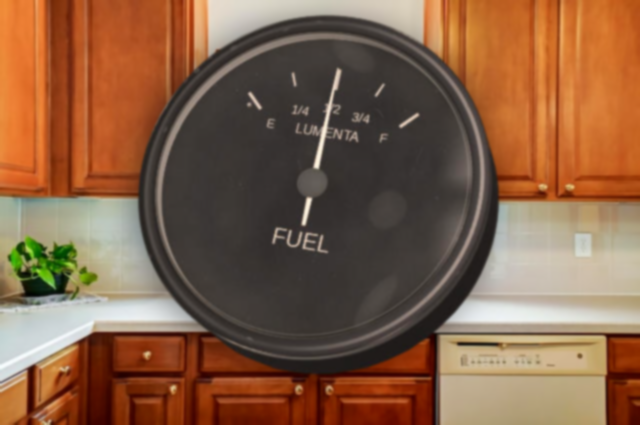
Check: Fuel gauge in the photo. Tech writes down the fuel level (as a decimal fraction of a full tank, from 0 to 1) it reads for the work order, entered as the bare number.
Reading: 0.5
